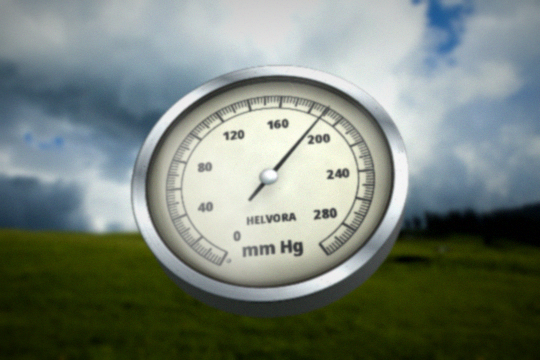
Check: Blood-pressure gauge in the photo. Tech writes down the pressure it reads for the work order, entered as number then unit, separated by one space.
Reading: 190 mmHg
